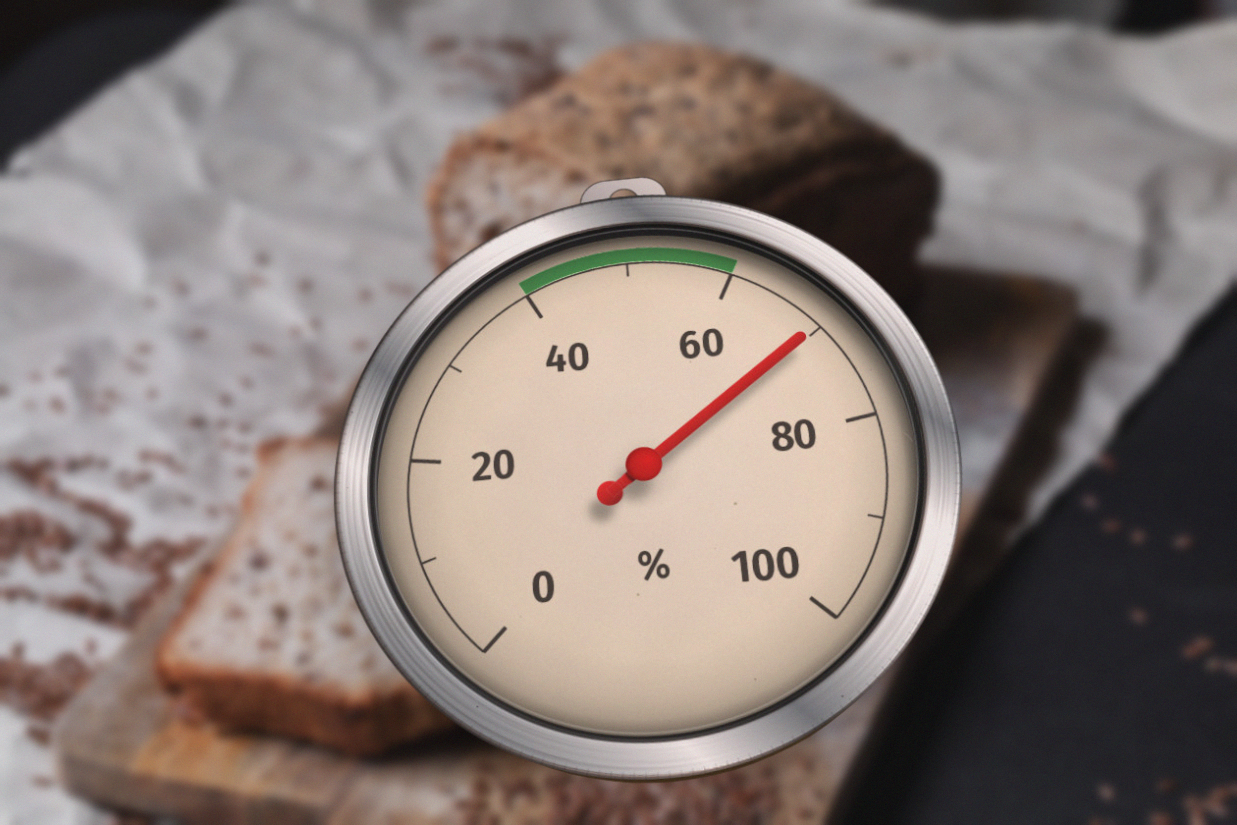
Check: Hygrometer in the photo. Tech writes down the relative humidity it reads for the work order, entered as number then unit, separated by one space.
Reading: 70 %
